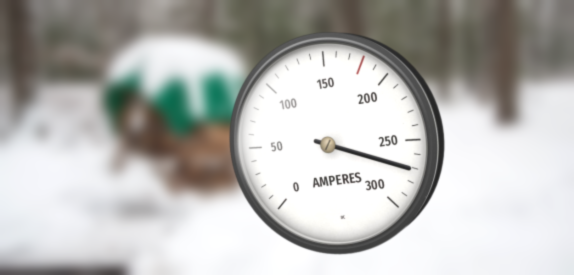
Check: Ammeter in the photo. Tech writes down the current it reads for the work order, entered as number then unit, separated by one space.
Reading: 270 A
